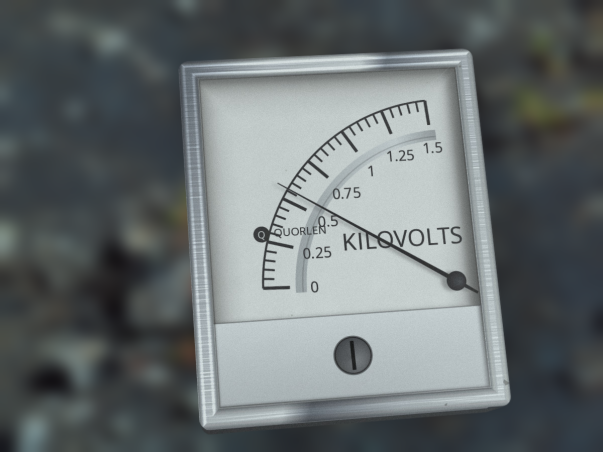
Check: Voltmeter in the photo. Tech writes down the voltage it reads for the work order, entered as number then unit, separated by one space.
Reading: 0.55 kV
